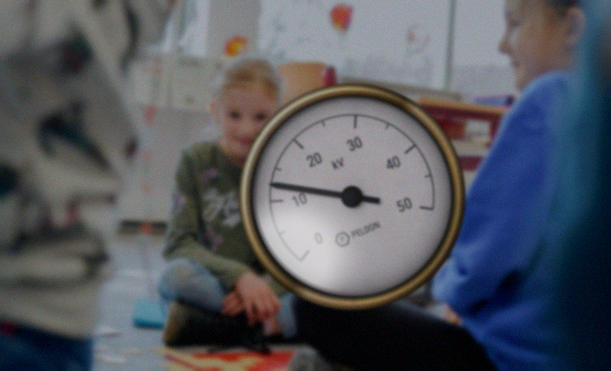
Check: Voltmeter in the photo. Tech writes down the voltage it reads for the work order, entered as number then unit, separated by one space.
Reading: 12.5 kV
